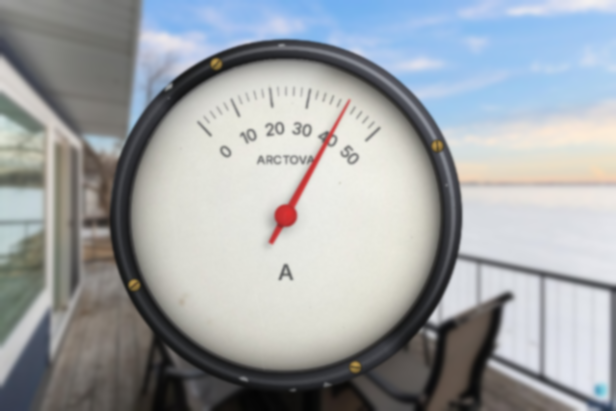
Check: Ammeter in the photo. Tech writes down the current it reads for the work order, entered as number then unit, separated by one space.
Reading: 40 A
